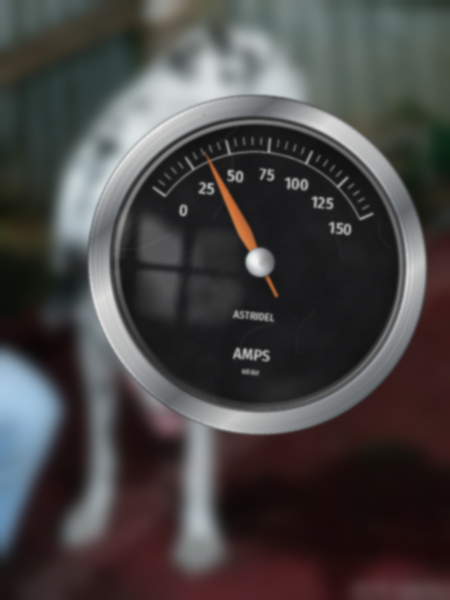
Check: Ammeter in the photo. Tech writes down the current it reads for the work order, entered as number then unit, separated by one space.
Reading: 35 A
